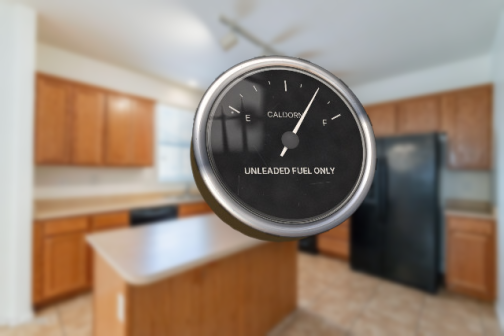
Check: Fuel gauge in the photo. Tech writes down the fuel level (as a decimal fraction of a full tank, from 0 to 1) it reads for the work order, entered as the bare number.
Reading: 0.75
